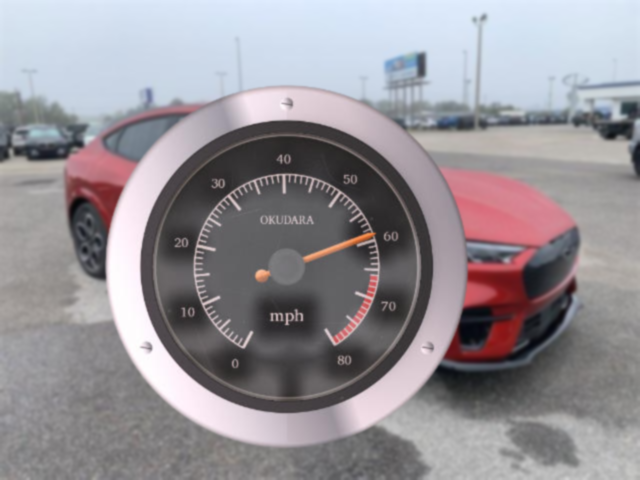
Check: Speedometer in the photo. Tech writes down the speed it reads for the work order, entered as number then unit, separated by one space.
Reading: 59 mph
